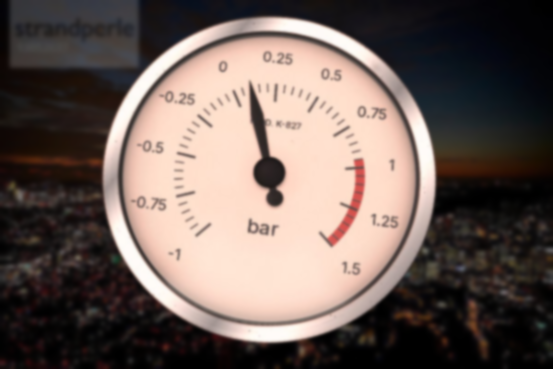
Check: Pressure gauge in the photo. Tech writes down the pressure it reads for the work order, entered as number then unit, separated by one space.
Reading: 0.1 bar
